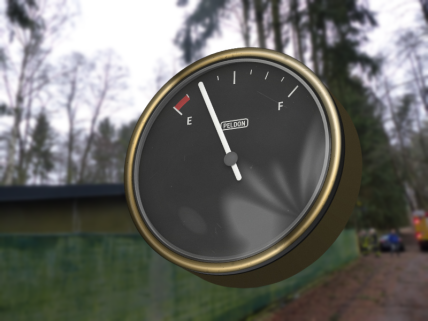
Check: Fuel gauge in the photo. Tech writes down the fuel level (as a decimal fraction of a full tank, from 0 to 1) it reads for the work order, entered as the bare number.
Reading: 0.25
